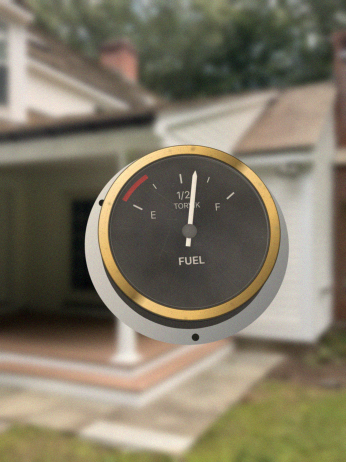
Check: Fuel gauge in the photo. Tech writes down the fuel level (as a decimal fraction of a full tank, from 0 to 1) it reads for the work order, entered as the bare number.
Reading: 0.625
